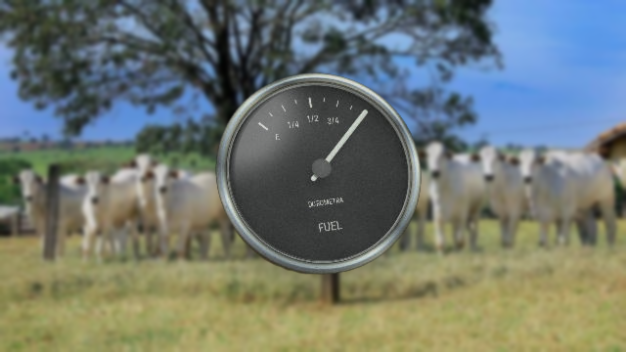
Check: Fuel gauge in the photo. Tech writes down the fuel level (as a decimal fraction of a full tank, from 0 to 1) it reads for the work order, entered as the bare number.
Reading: 1
